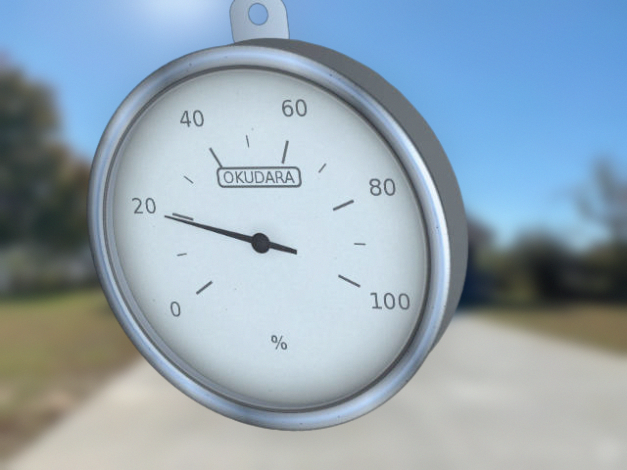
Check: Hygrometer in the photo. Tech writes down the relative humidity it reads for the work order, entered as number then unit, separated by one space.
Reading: 20 %
